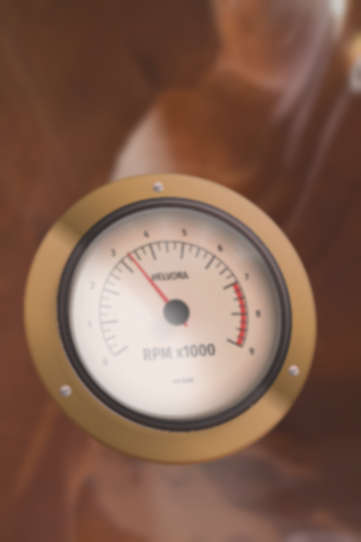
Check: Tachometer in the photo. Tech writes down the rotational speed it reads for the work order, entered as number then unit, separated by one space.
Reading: 3250 rpm
